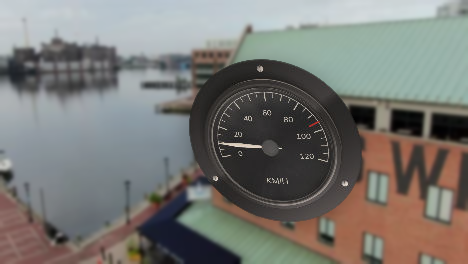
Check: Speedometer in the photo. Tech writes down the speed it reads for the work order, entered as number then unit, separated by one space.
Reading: 10 km/h
